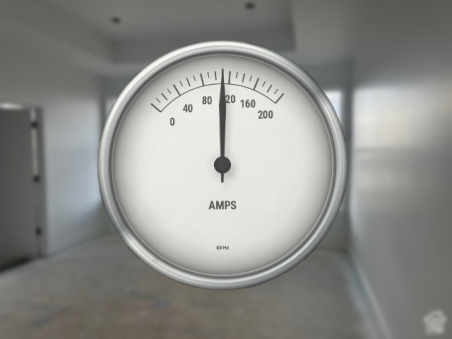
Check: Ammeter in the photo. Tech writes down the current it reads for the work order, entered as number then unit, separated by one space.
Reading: 110 A
